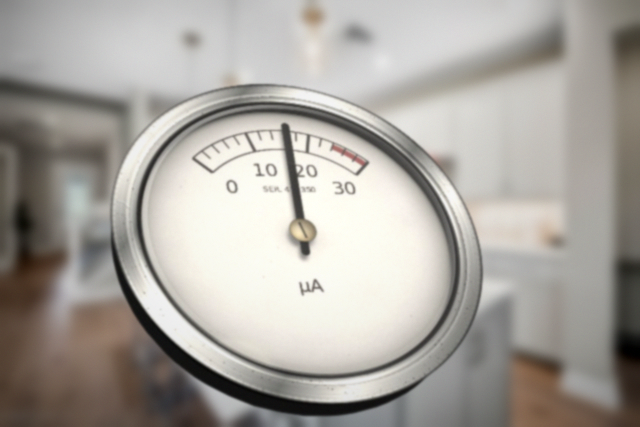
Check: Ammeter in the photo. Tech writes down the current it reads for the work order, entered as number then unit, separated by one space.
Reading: 16 µA
